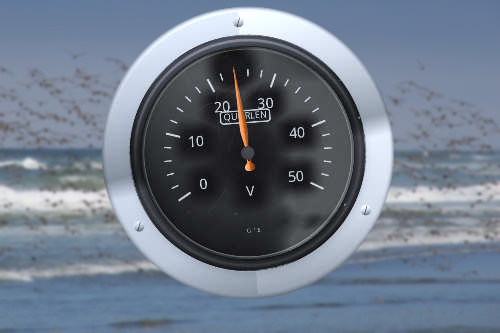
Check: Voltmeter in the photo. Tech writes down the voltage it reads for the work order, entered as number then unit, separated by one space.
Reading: 24 V
